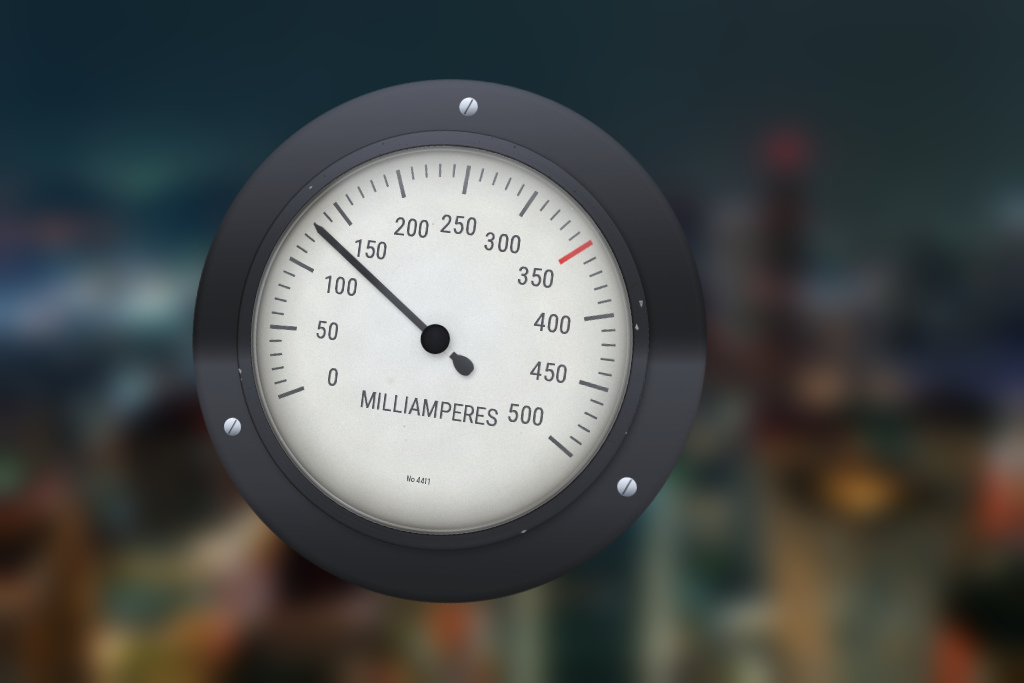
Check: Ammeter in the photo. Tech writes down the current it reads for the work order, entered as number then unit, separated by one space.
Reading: 130 mA
